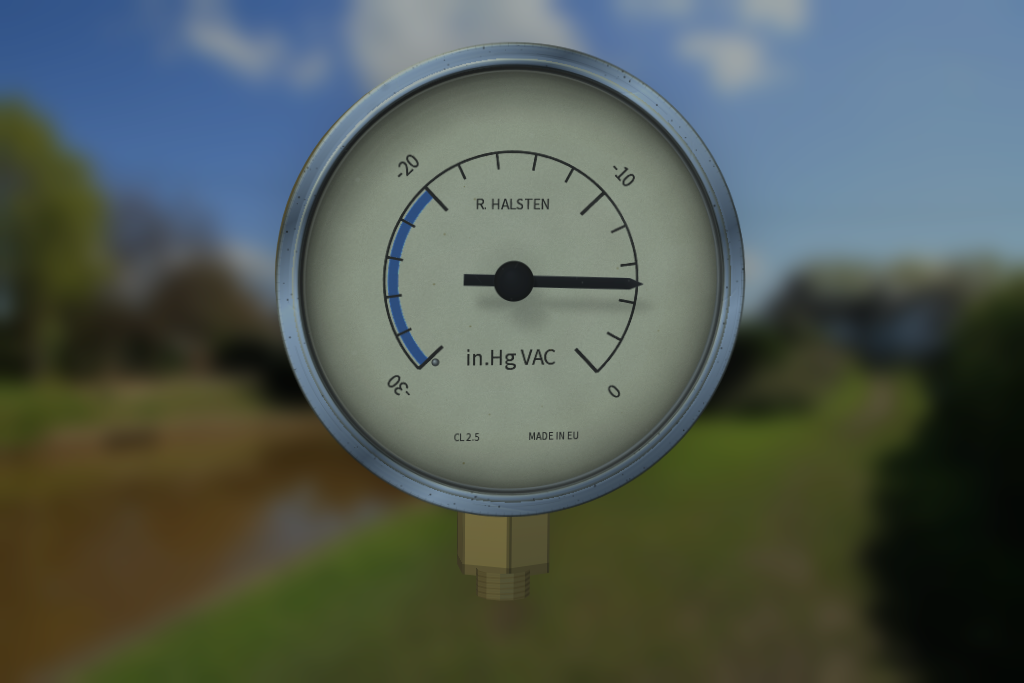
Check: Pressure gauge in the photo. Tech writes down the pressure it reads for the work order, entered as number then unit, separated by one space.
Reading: -5 inHg
